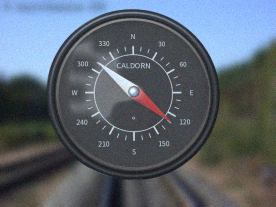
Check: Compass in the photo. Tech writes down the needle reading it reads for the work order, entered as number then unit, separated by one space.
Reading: 130 °
